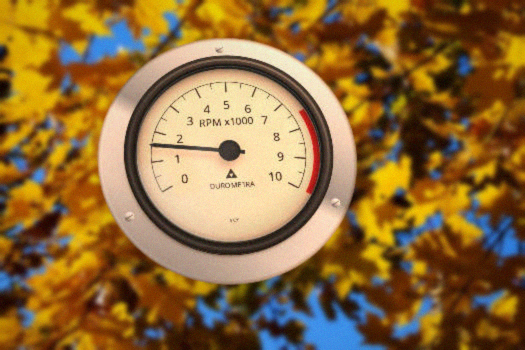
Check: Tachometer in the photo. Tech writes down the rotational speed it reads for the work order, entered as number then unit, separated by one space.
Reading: 1500 rpm
